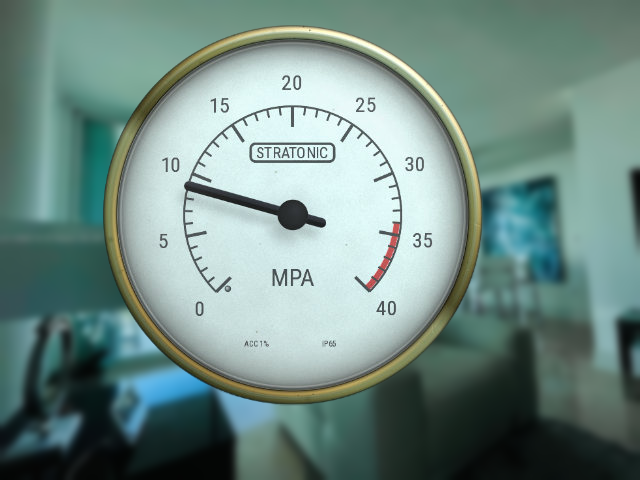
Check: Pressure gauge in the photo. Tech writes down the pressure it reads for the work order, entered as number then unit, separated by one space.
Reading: 9 MPa
